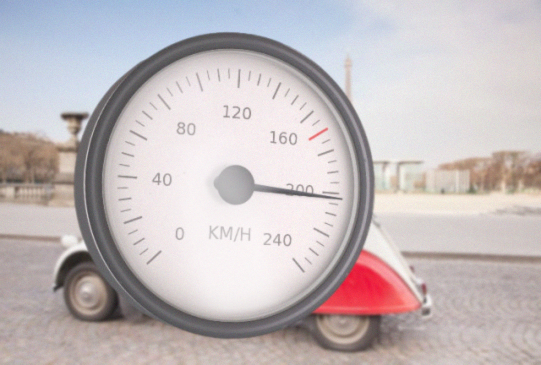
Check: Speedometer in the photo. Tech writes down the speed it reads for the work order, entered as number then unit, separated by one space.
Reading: 202.5 km/h
